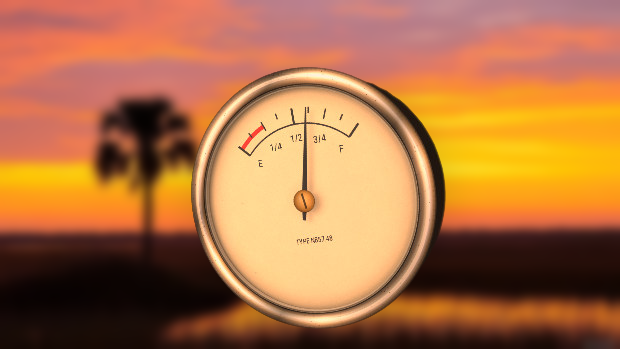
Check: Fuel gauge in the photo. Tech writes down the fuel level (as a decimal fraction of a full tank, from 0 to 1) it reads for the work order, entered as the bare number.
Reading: 0.625
